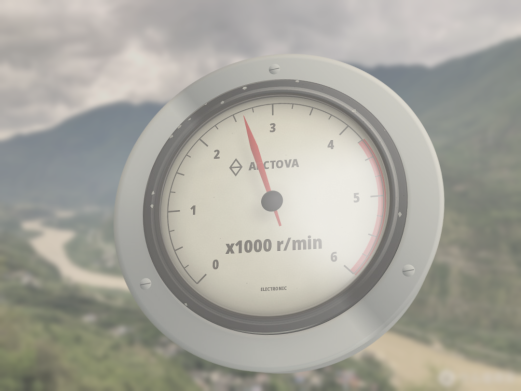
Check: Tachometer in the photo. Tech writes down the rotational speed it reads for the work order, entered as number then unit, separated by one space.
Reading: 2625 rpm
